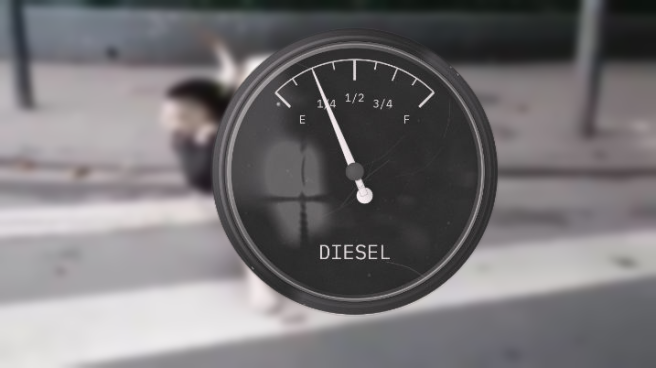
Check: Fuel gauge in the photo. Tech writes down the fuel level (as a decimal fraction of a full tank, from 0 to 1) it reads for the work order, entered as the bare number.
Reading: 0.25
